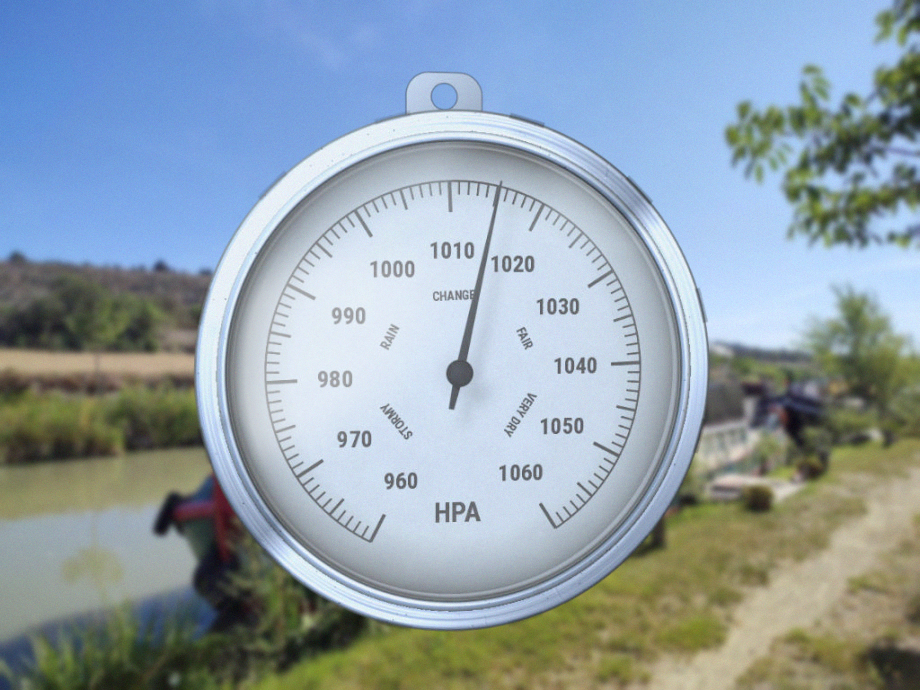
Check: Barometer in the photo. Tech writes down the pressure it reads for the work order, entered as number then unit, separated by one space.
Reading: 1015 hPa
